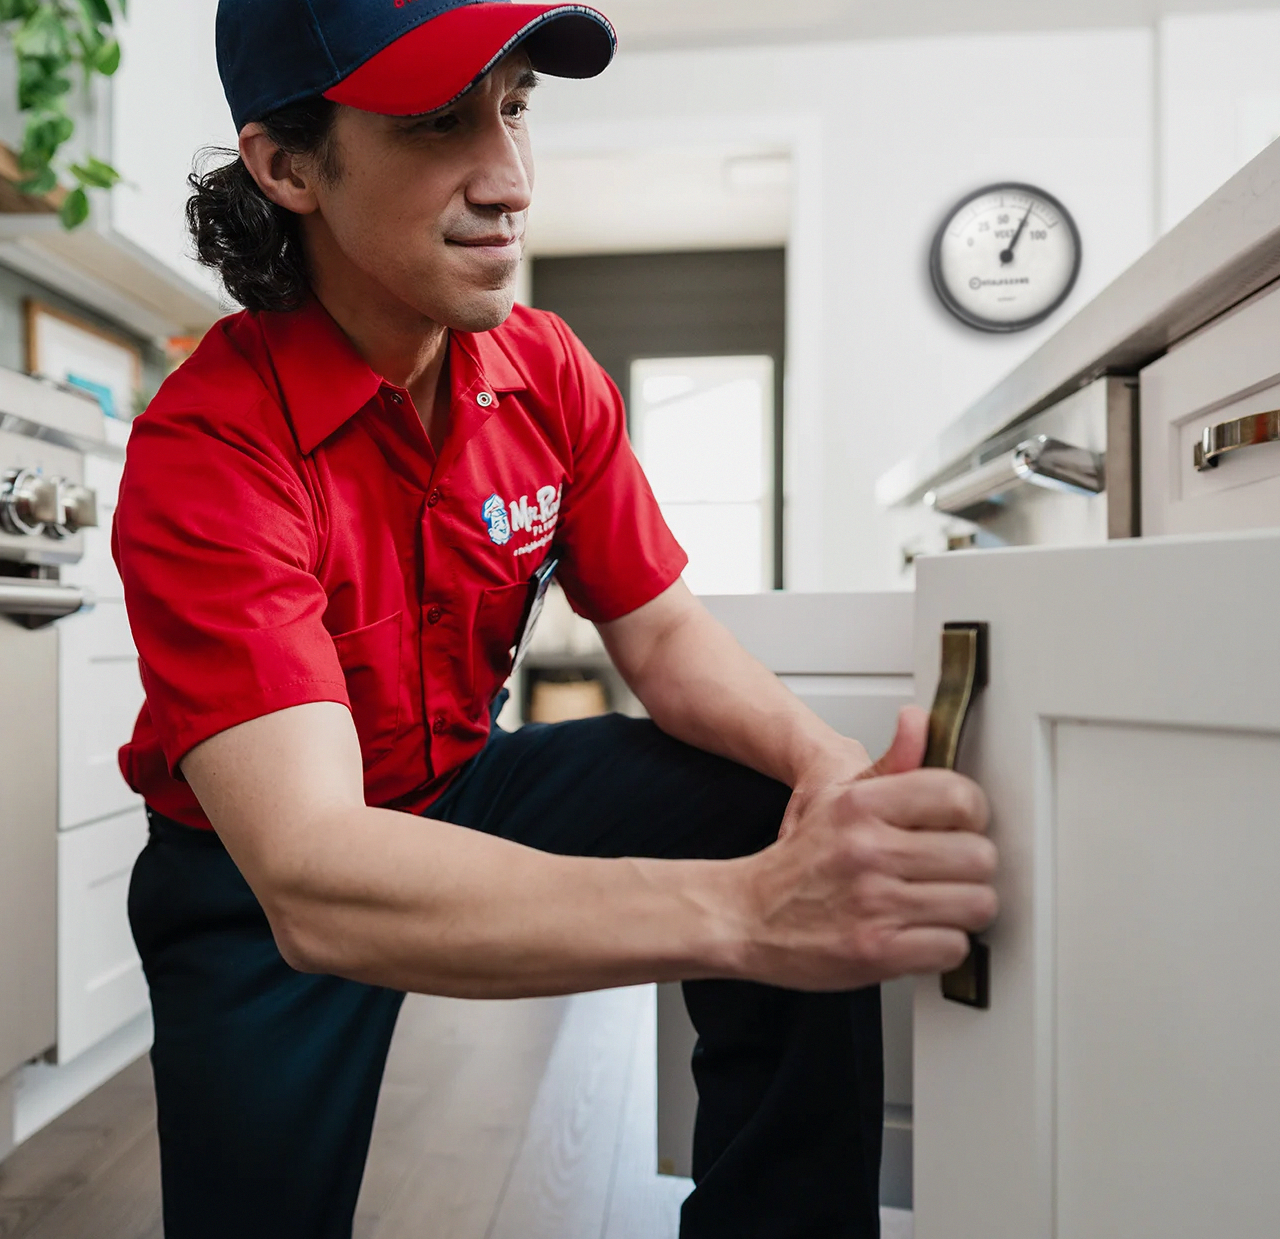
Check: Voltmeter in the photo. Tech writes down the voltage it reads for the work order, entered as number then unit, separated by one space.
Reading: 75 V
